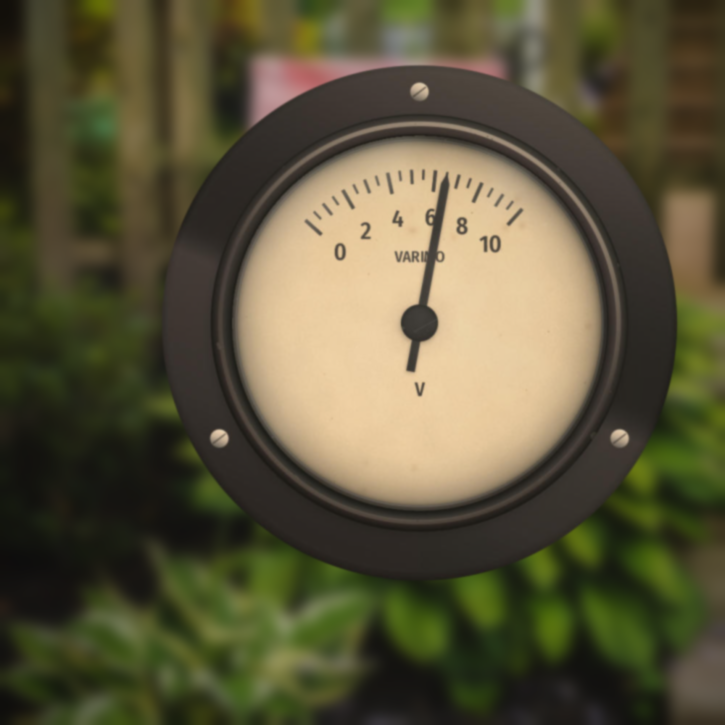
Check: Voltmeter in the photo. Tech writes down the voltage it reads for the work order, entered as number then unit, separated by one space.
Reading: 6.5 V
